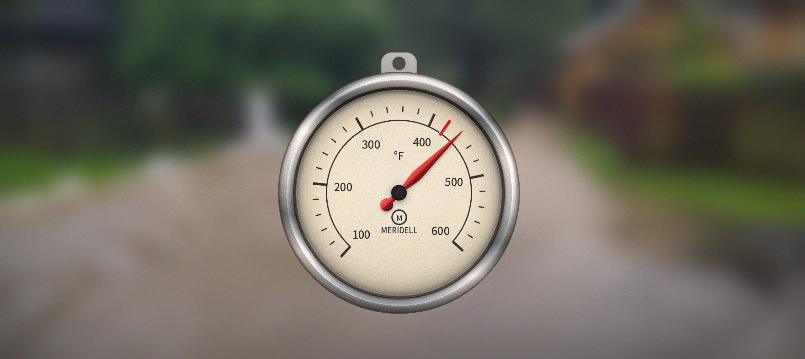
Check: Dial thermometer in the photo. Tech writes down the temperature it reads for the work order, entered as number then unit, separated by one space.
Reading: 440 °F
